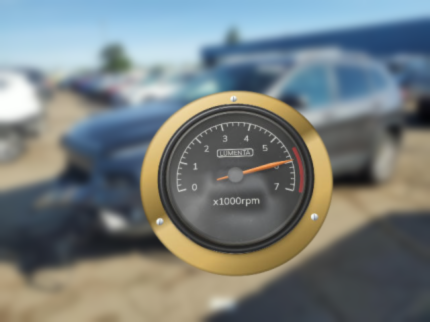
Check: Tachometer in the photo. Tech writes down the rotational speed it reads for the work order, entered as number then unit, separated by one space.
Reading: 6000 rpm
